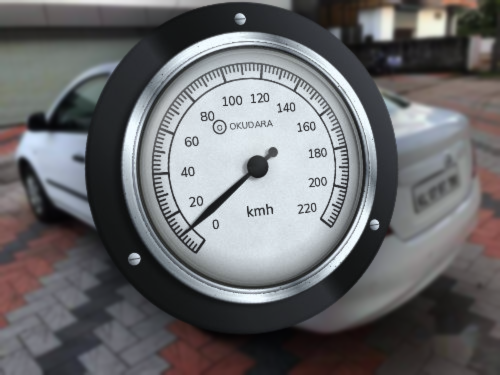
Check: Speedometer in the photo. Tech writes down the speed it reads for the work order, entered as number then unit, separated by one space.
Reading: 10 km/h
